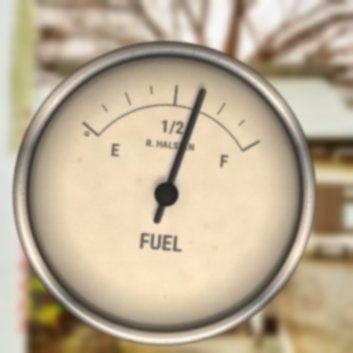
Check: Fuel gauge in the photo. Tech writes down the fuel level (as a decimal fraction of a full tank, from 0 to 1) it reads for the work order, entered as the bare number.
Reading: 0.625
